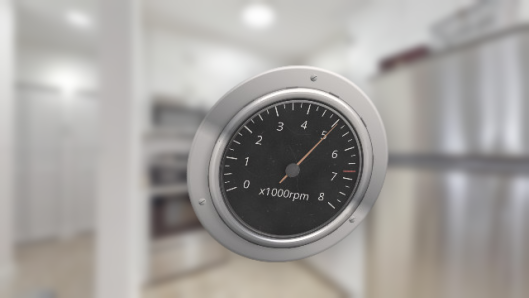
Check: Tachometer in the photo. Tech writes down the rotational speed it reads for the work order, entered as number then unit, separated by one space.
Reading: 5000 rpm
